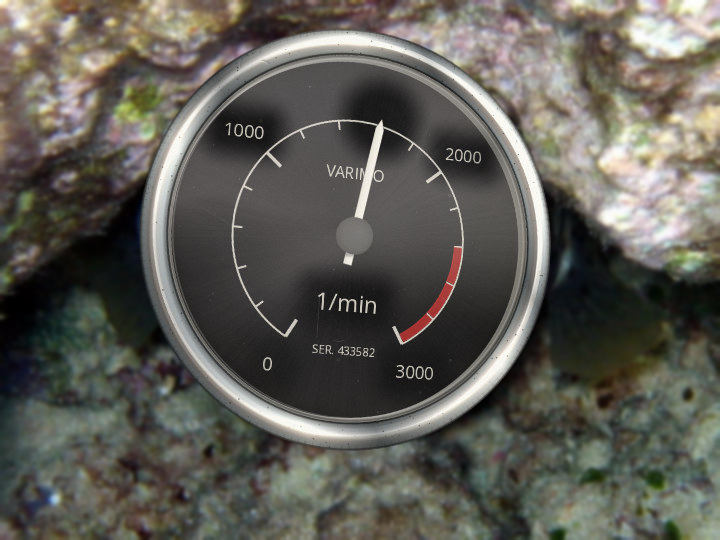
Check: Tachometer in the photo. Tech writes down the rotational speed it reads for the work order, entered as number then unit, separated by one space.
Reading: 1600 rpm
